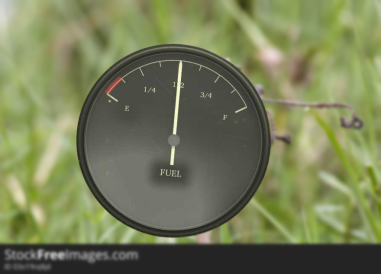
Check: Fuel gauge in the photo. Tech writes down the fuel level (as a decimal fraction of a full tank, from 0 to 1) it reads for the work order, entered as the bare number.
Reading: 0.5
